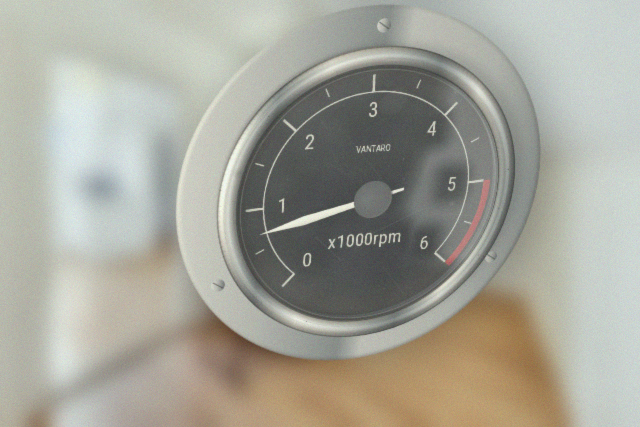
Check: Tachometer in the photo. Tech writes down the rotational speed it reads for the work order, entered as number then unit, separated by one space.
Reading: 750 rpm
